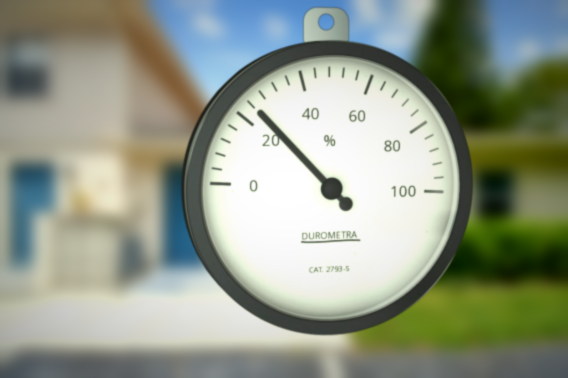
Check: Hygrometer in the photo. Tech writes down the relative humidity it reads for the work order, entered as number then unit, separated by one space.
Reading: 24 %
